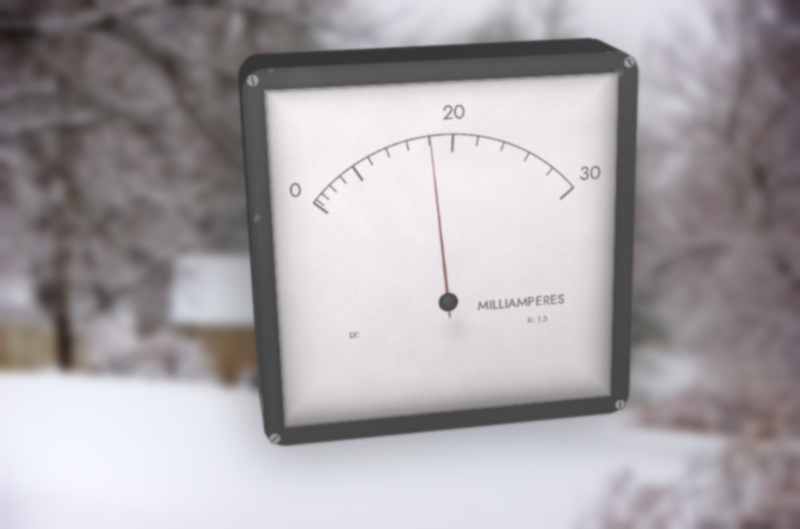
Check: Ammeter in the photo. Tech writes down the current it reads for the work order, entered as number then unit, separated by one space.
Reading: 18 mA
